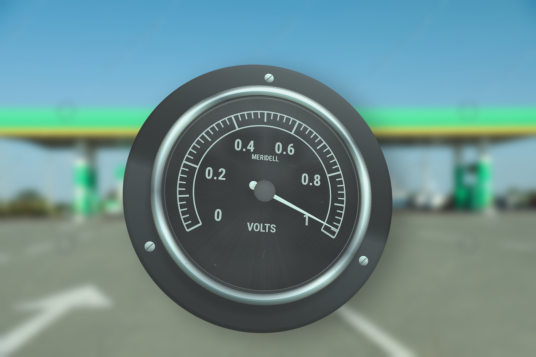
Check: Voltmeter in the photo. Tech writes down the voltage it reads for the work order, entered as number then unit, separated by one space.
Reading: 0.98 V
